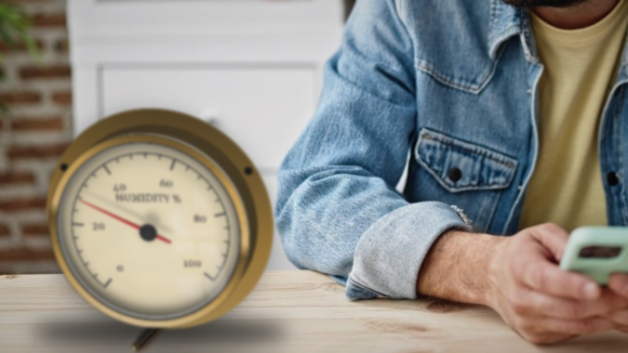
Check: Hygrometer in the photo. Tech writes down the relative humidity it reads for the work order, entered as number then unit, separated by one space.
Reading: 28 %
